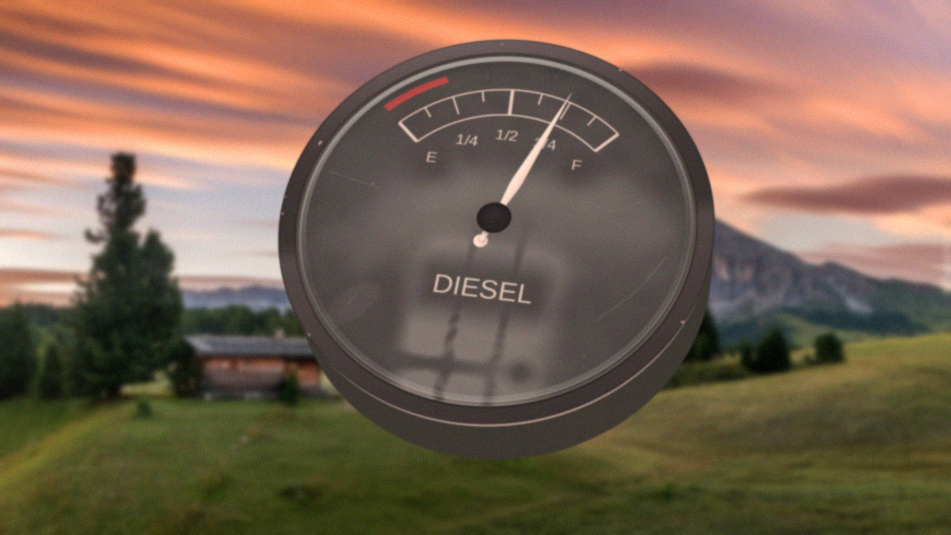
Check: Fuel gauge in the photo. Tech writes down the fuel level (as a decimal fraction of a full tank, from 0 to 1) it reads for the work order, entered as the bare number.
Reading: 0.75
